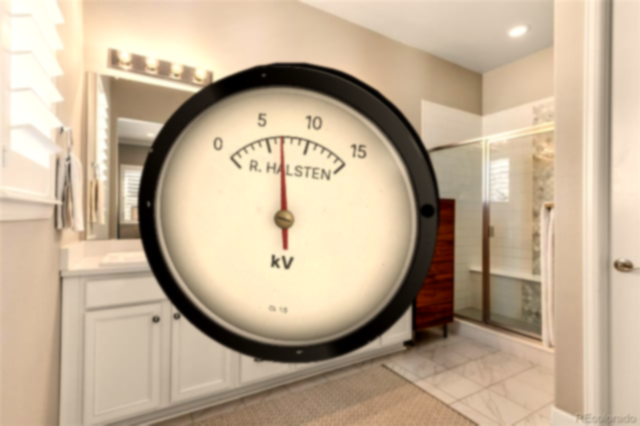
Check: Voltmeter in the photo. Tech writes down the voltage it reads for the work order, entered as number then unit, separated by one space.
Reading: 7 kV
